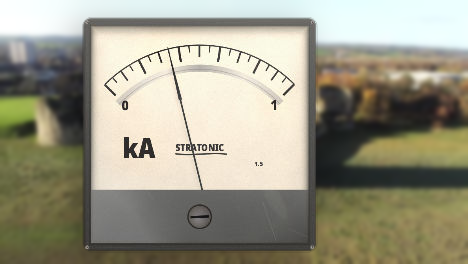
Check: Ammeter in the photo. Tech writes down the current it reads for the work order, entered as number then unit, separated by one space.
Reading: 0.35 kA
